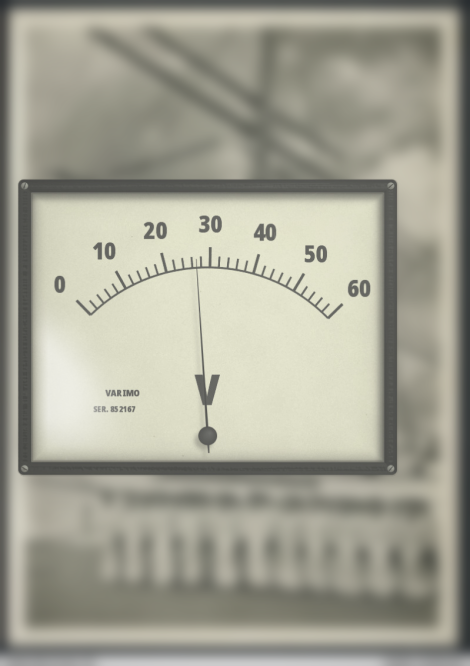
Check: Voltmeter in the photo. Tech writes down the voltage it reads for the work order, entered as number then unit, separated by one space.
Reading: 27 V
